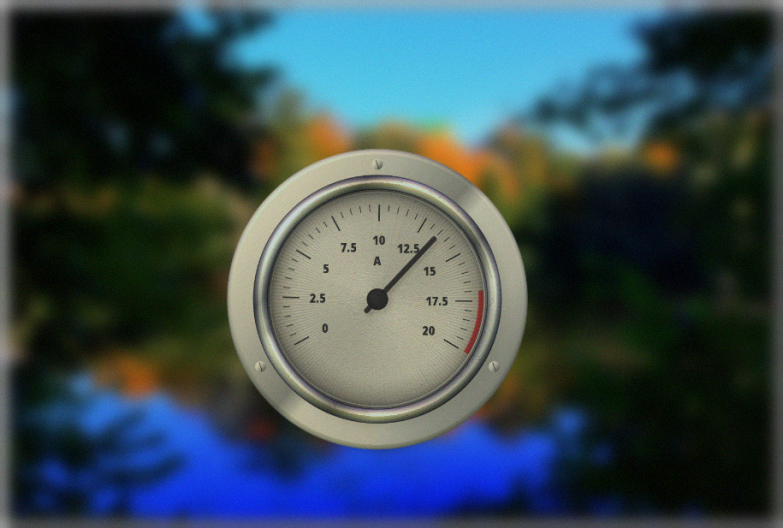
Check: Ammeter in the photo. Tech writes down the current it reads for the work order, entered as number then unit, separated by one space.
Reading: 13.5 A
